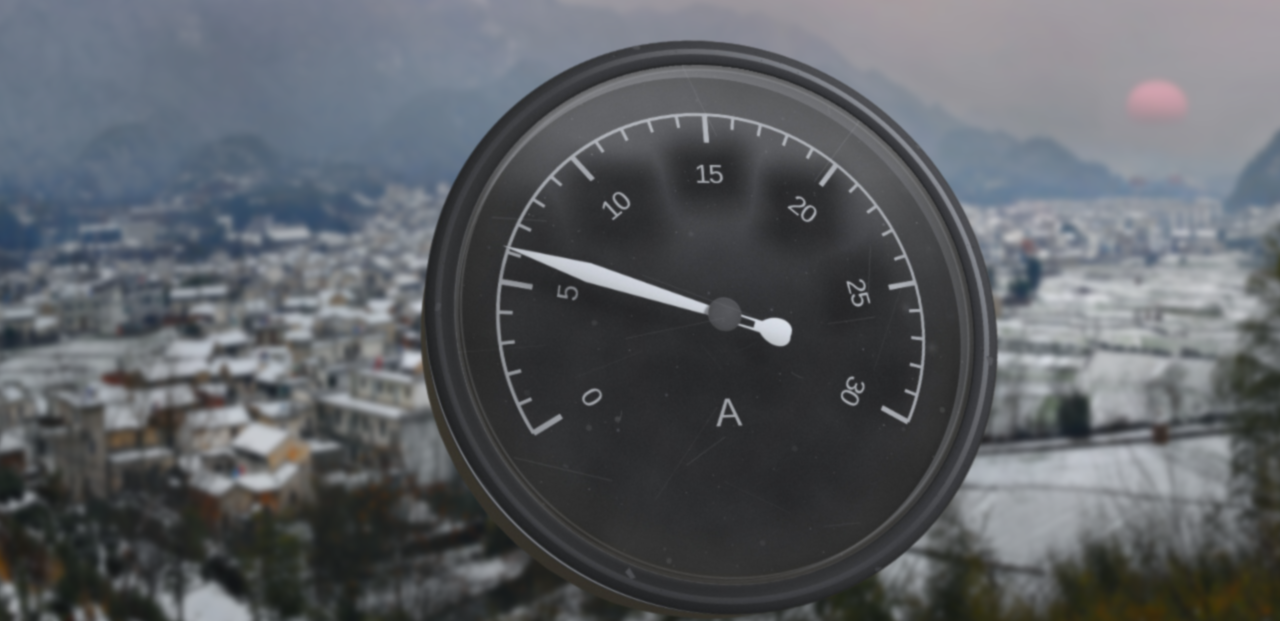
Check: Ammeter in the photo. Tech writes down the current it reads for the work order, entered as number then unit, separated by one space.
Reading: 6 A
